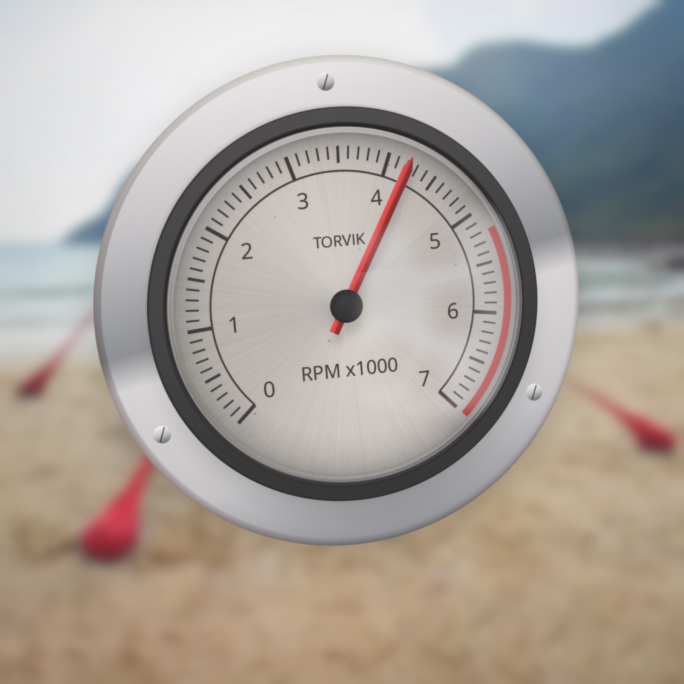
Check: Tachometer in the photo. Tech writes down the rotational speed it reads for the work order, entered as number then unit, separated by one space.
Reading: 4200 rpm
